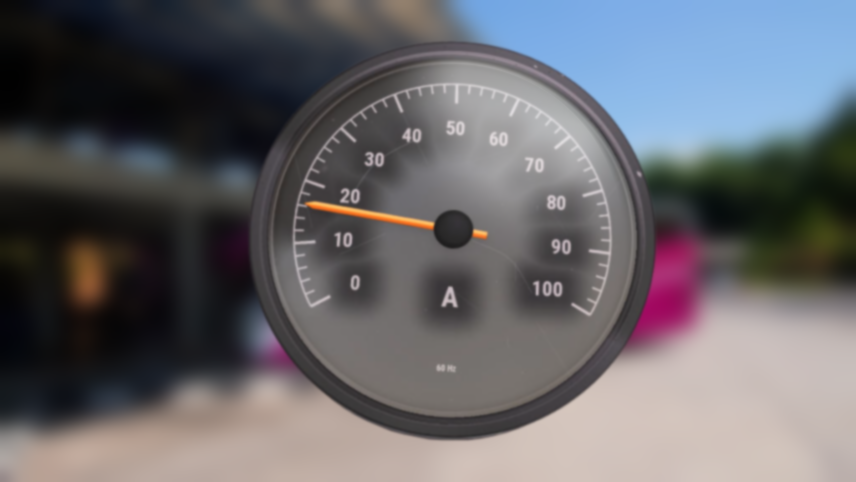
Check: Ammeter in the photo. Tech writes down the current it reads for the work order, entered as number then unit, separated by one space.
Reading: 16 A
